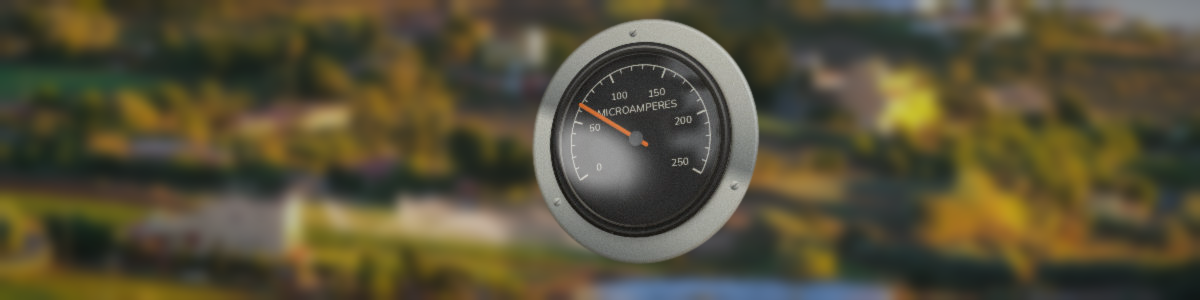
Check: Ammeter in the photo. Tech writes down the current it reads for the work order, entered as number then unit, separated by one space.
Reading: 65 µA
